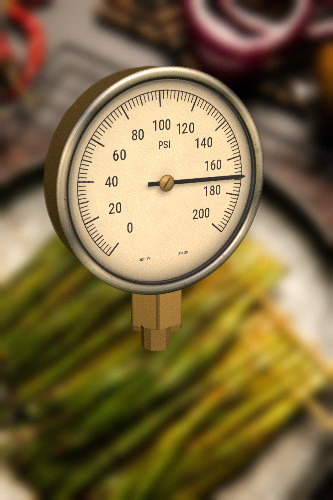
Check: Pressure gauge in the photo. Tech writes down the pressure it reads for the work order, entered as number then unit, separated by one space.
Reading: 170 psi
